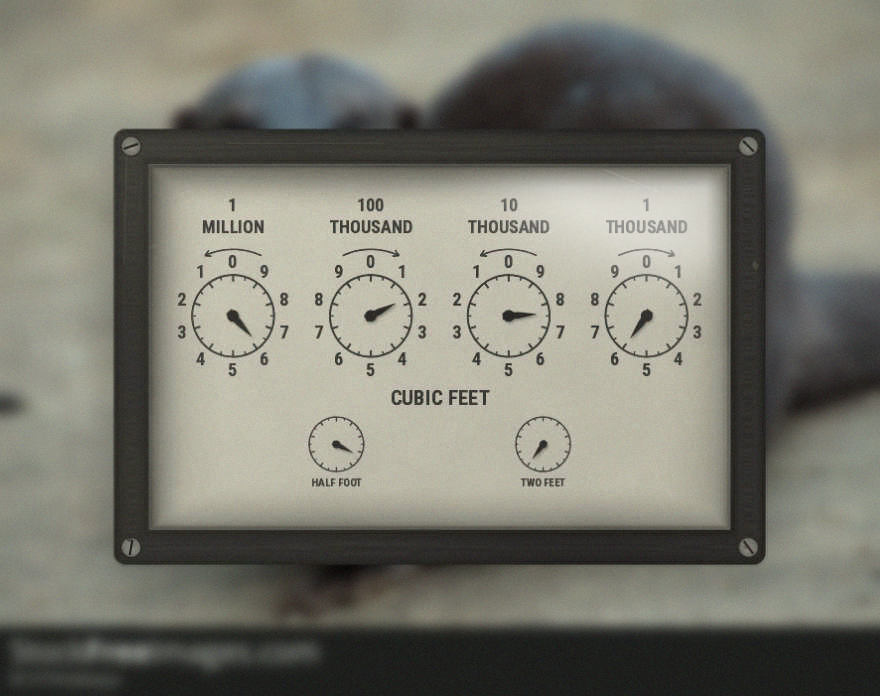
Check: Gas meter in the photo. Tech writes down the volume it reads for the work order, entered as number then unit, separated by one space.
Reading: 617600 ft³
